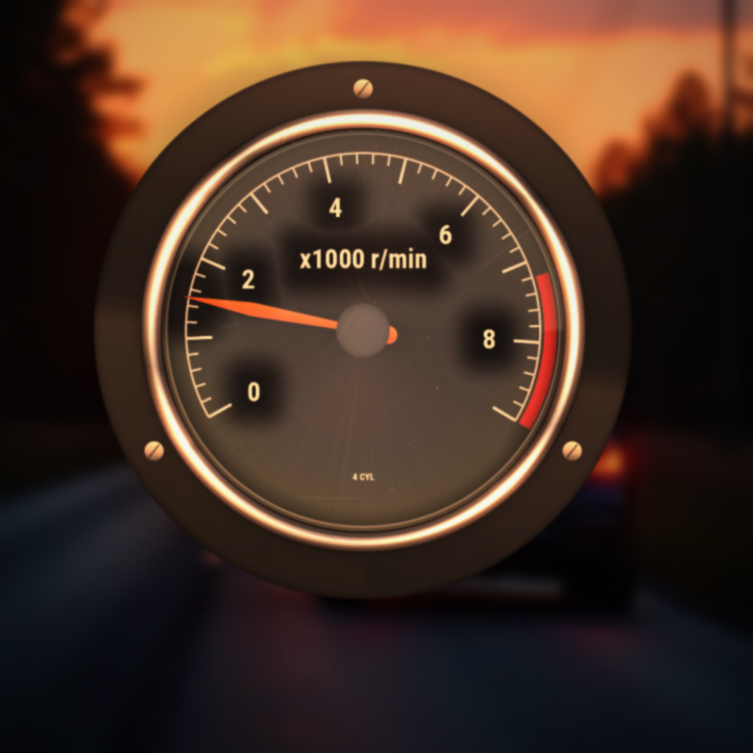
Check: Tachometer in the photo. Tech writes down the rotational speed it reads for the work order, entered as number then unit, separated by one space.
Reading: 1500 rpm
